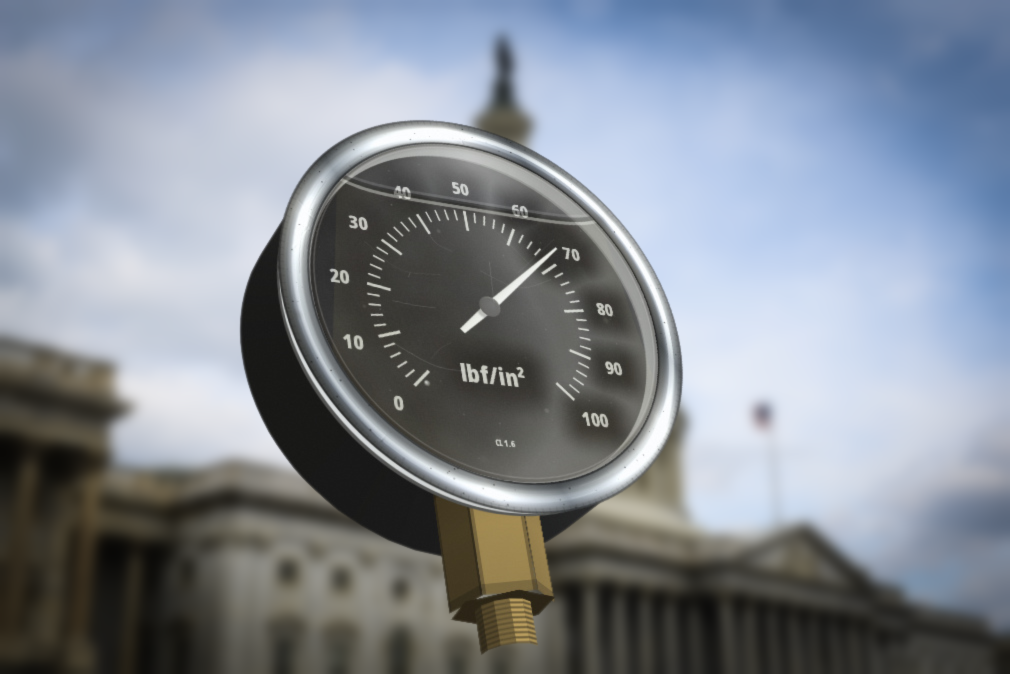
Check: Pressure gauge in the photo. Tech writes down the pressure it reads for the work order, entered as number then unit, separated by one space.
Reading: 68 psi
